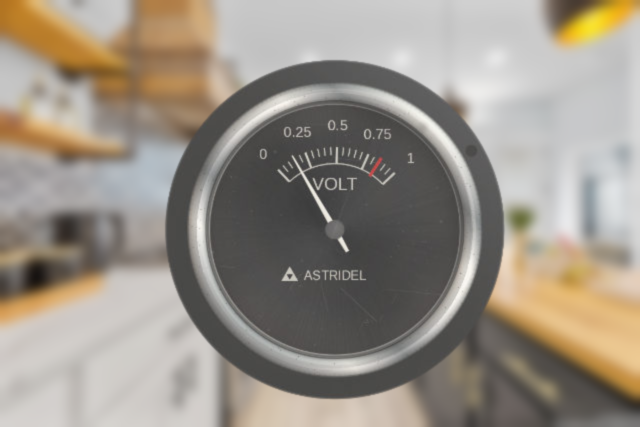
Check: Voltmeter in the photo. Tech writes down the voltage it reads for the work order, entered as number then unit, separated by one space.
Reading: 0.15 V
